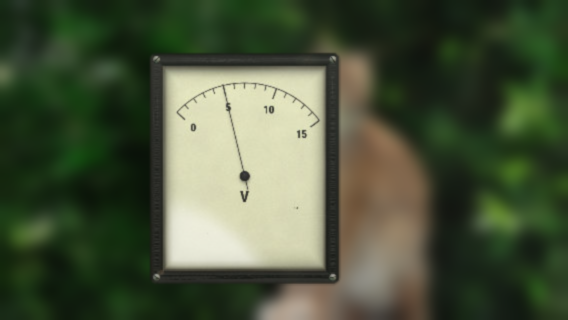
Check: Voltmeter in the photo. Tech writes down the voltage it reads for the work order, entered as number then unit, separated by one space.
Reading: 5 V
